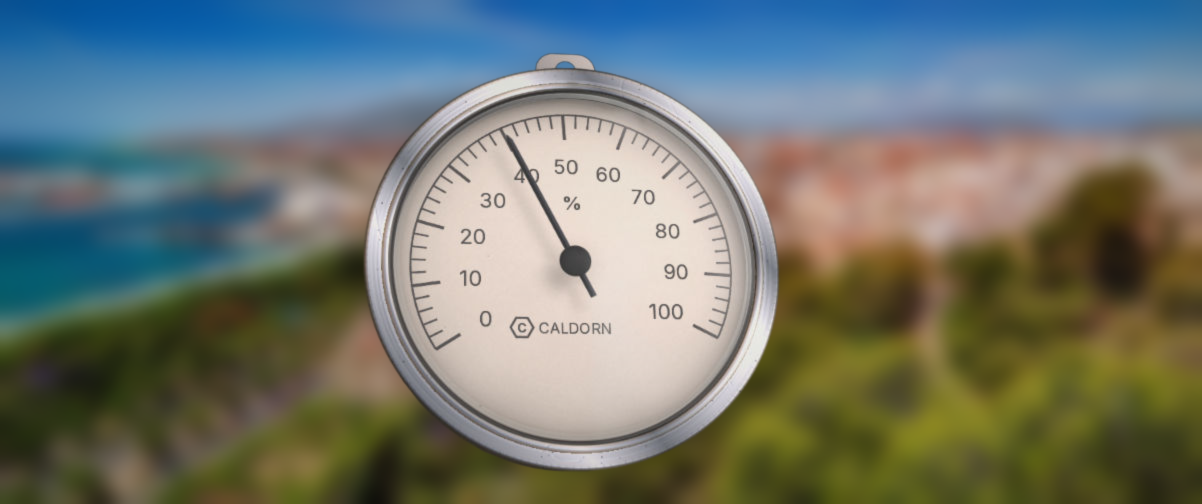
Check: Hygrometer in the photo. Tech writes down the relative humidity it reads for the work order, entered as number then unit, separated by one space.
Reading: 40 %
